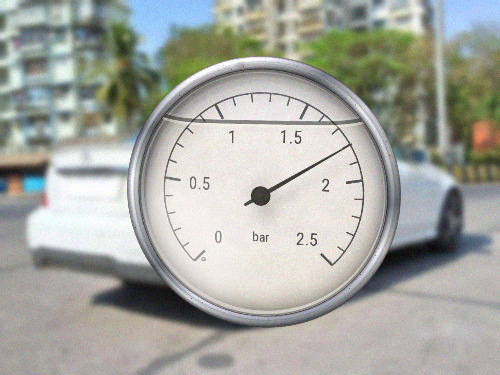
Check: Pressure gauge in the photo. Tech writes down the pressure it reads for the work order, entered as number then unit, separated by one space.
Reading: 1.8 bar
